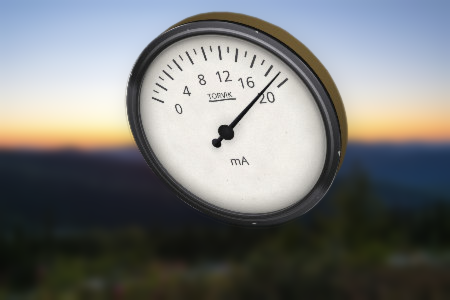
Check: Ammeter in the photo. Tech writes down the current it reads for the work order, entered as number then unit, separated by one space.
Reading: 19 mA
